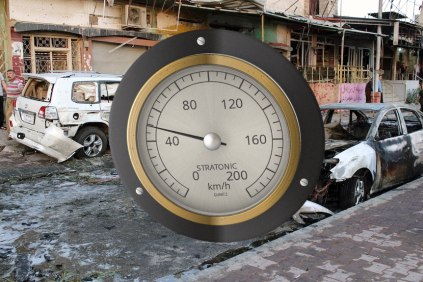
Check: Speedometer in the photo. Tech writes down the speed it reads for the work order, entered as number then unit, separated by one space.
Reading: 50 km/h
